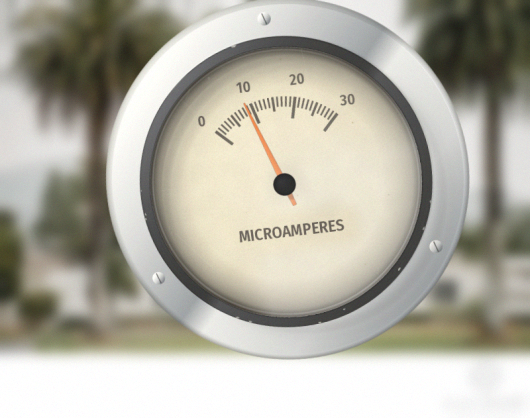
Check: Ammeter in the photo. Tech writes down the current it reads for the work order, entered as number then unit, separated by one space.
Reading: 9 µA
